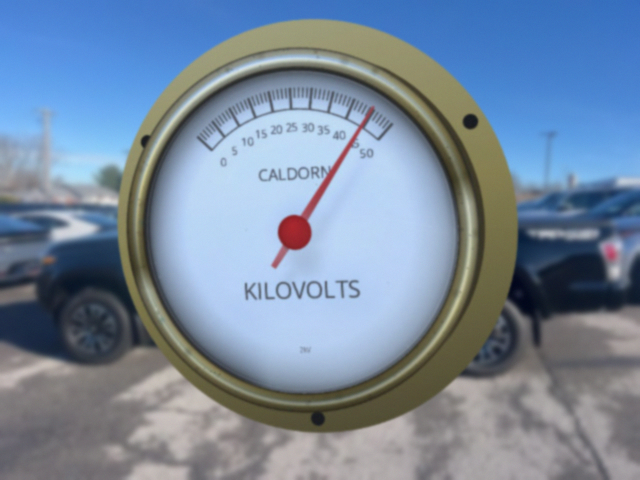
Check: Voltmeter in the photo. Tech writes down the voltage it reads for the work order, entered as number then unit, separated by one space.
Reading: 45 kV
